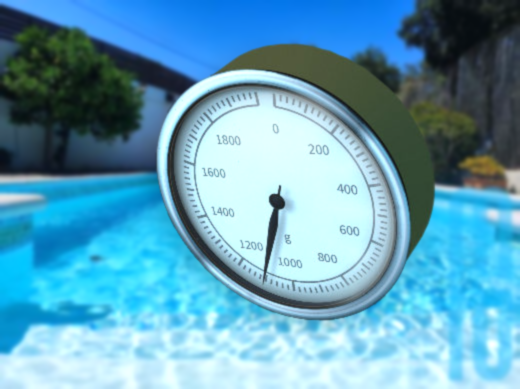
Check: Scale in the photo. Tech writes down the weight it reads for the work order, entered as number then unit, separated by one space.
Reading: 1100 g
